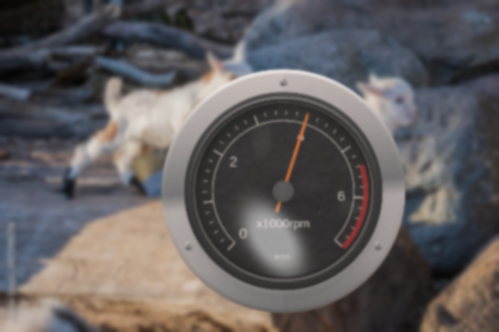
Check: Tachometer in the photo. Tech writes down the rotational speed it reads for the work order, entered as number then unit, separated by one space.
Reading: 4000 rpm
